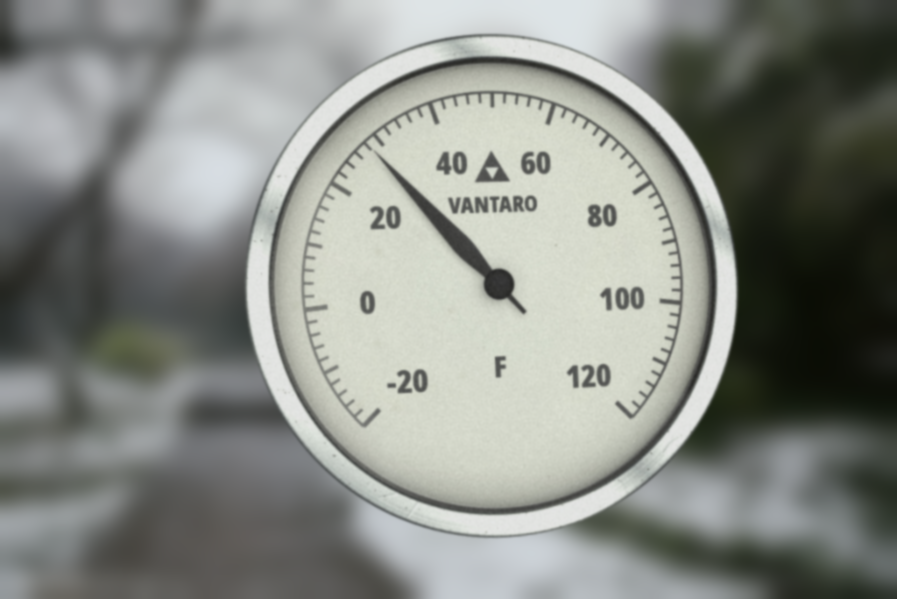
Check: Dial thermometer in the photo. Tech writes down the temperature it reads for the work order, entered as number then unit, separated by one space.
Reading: 28 °F
